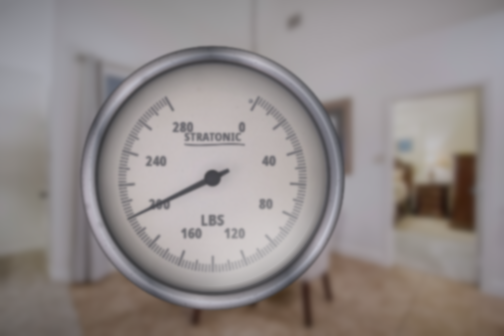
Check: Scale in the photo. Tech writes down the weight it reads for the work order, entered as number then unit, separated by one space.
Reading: 200 lb
